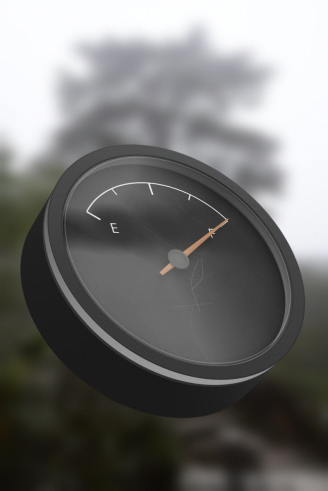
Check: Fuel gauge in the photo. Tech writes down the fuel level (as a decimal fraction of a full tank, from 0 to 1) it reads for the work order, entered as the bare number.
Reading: 1
